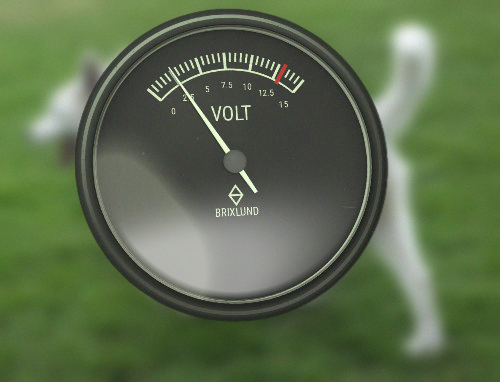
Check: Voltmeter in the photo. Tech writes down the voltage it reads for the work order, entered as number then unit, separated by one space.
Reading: 2.5 V
